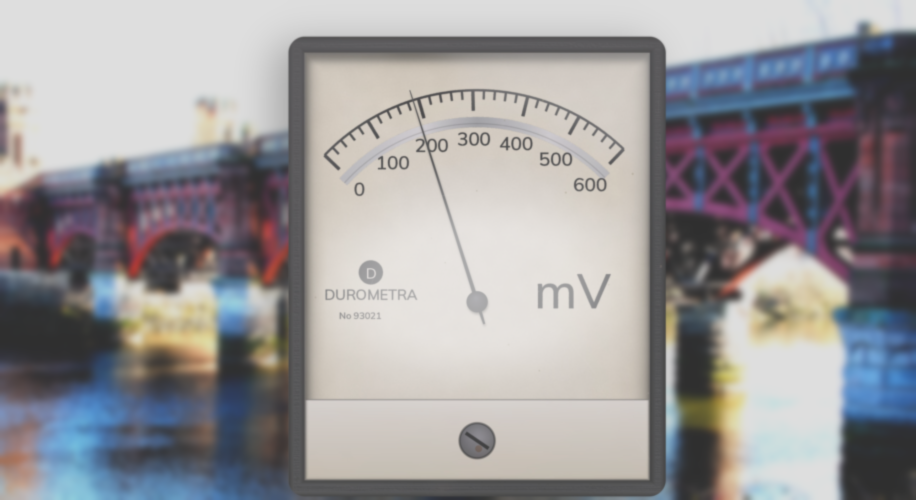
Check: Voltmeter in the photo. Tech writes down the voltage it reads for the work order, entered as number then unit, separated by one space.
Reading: 190 mV
